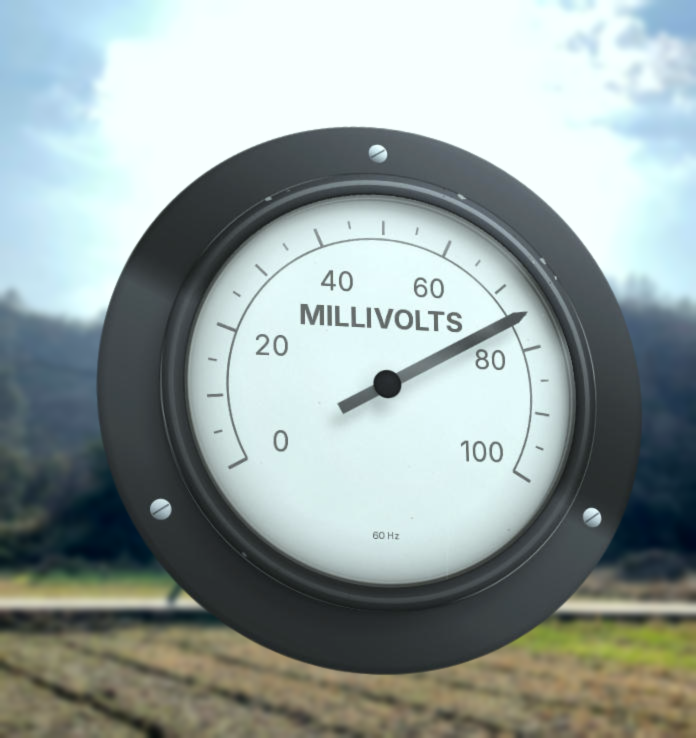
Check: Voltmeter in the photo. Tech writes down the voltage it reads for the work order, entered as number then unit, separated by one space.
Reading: 75 mV
